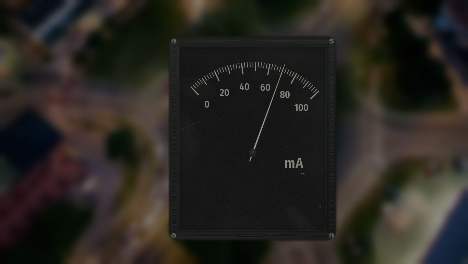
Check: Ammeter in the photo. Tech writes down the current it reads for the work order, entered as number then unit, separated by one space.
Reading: 70 mA
